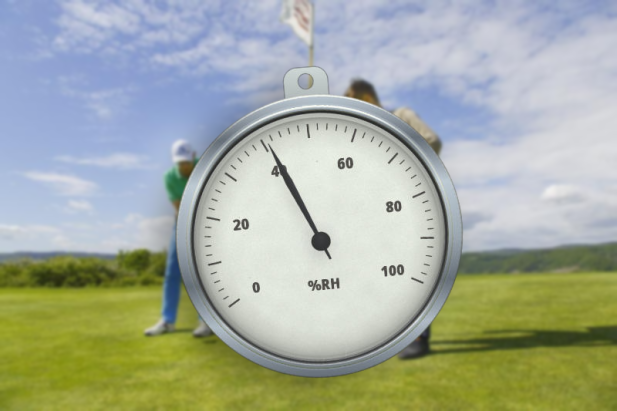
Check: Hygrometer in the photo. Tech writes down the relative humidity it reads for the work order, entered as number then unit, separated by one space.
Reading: 41 %
